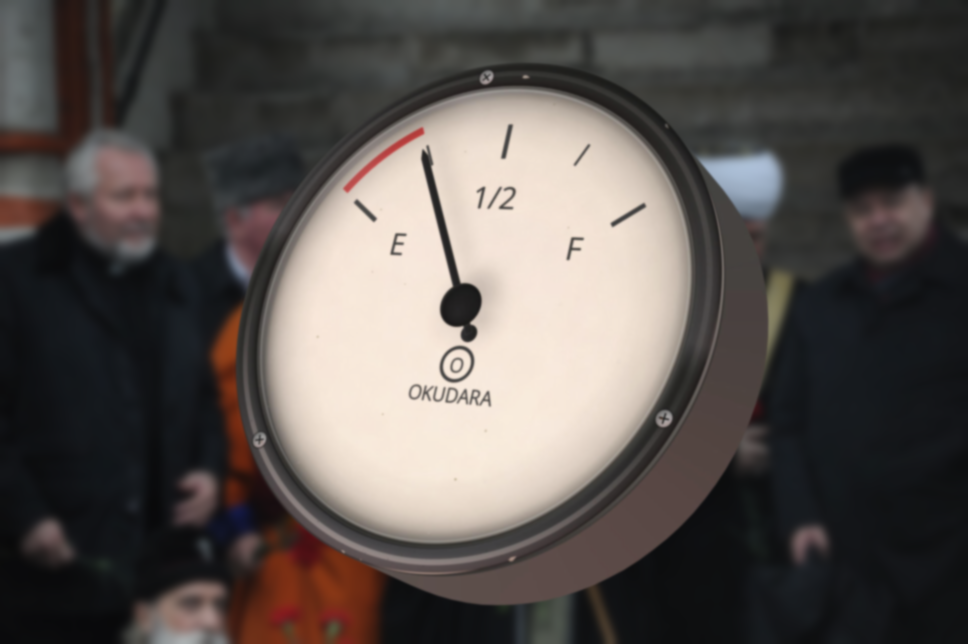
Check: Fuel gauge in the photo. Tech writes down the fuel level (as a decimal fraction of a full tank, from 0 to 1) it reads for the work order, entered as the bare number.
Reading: 0.25
